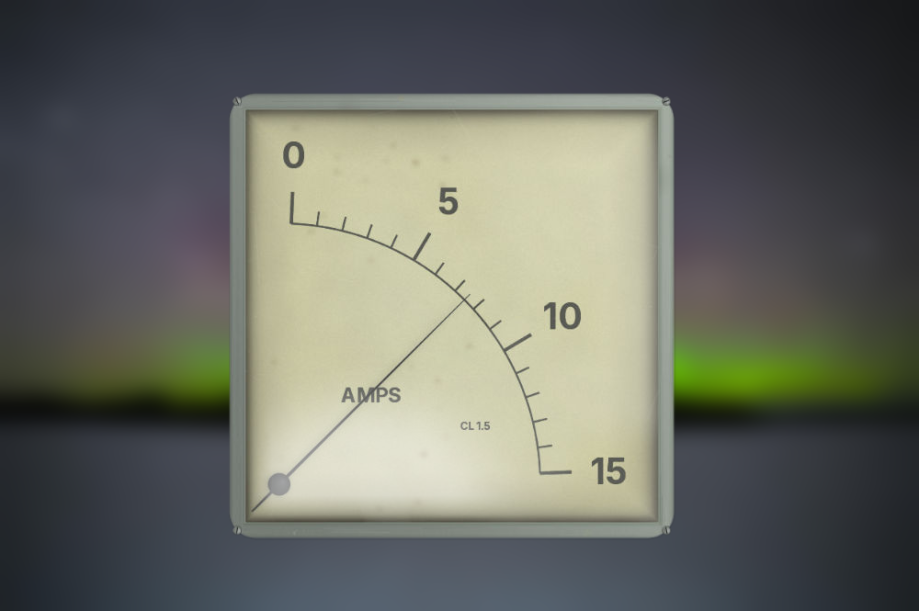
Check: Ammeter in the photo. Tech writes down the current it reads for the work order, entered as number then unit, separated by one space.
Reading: 7.5 A
